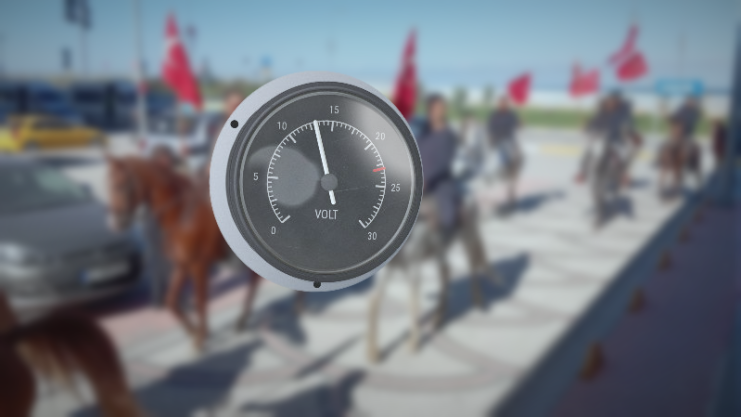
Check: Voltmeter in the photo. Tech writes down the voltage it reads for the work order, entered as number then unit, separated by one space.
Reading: 13 V
